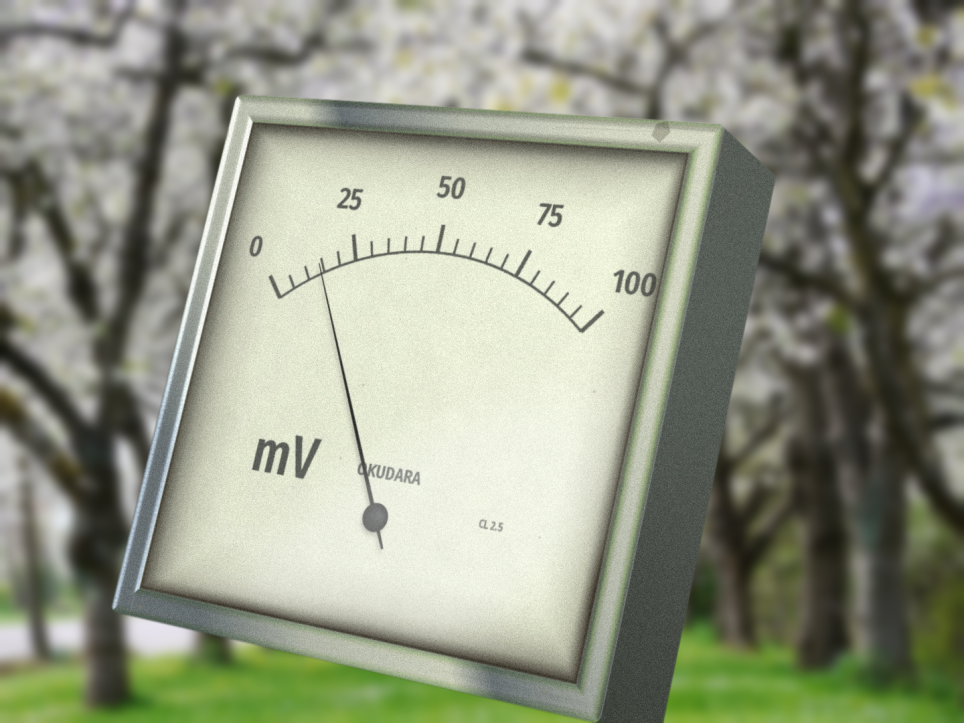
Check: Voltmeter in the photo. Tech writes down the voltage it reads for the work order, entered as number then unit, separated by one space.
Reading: 15 mV
